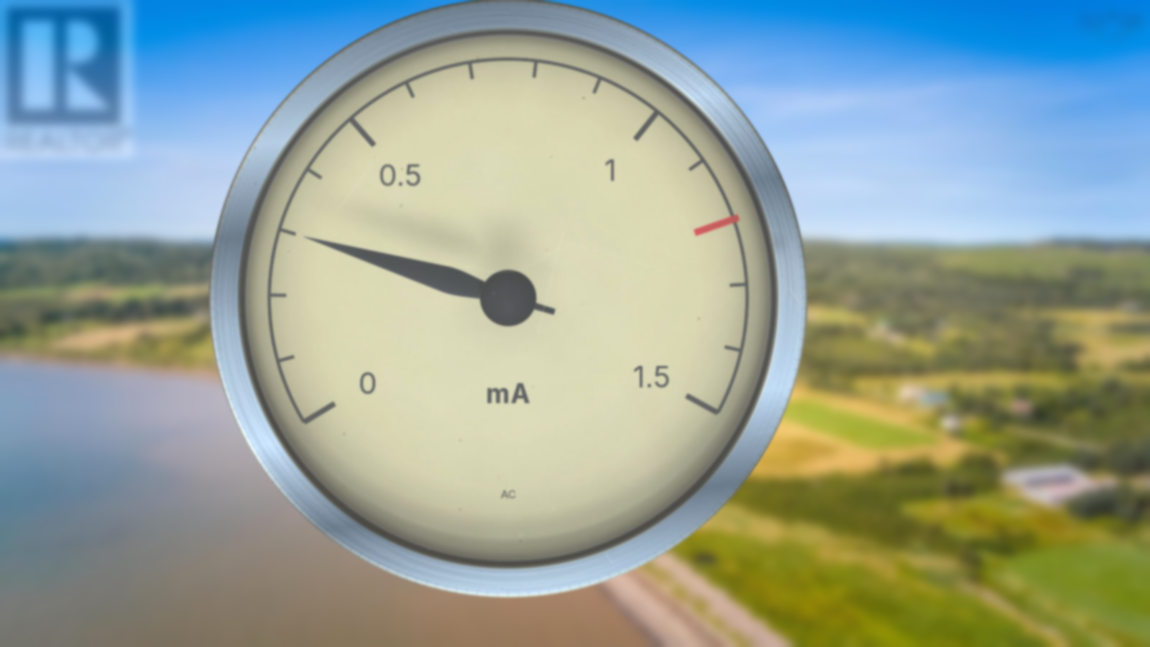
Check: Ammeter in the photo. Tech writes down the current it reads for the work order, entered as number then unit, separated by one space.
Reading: 0.3 mA
